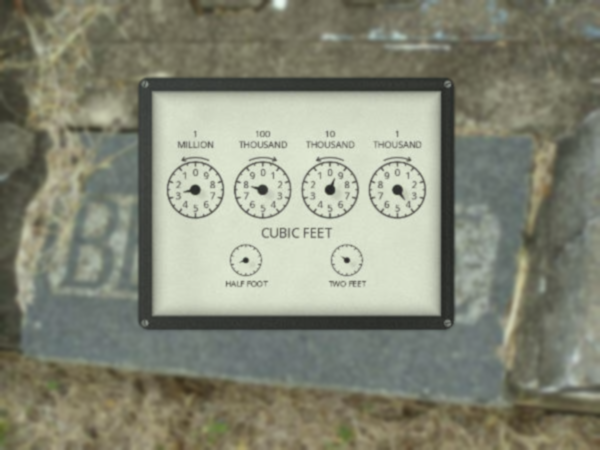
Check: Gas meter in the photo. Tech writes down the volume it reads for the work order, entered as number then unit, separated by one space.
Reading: 279400 ft³
